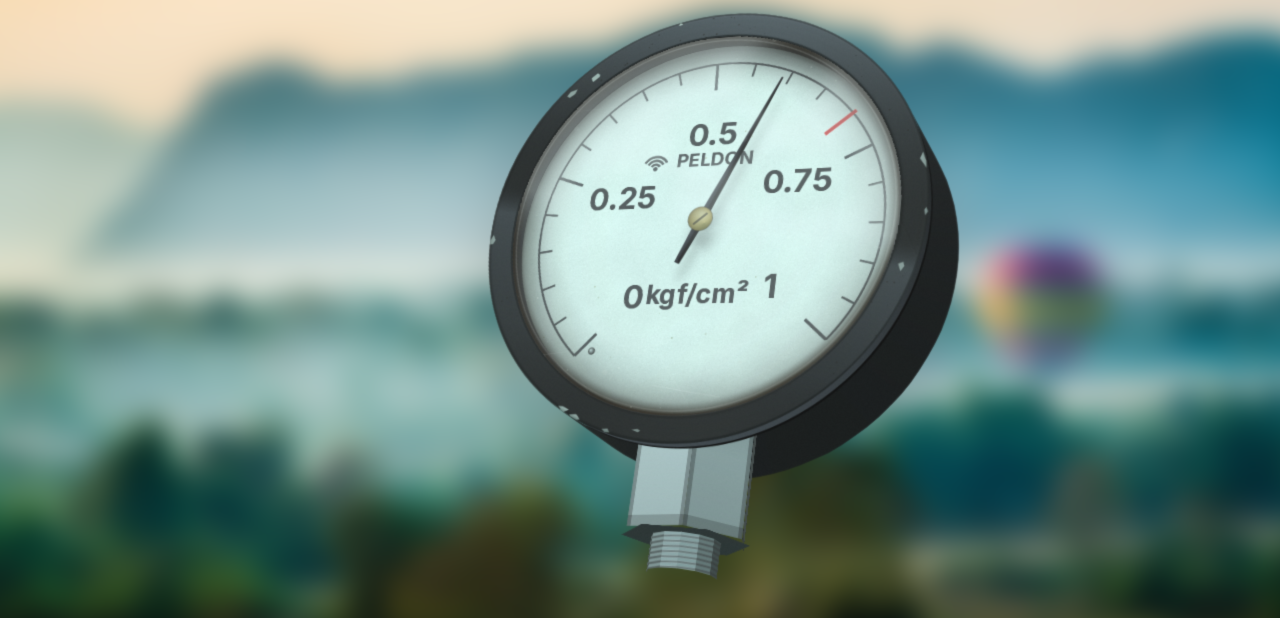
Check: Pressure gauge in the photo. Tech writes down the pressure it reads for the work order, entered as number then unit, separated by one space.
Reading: 0.6 kg/cm²
